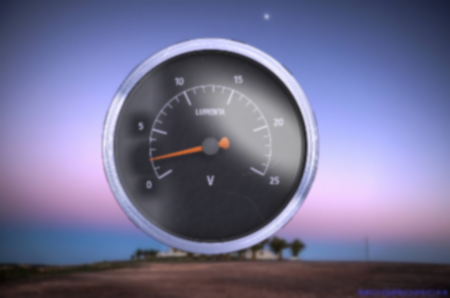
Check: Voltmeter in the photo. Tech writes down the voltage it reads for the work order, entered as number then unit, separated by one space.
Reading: 2 V
